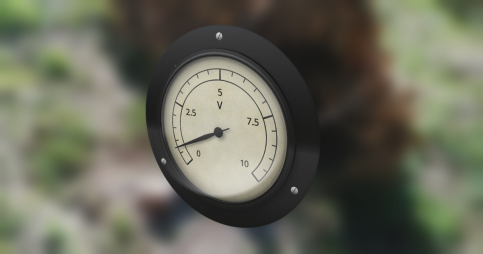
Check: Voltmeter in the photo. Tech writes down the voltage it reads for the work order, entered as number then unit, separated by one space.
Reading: 0.75 V
